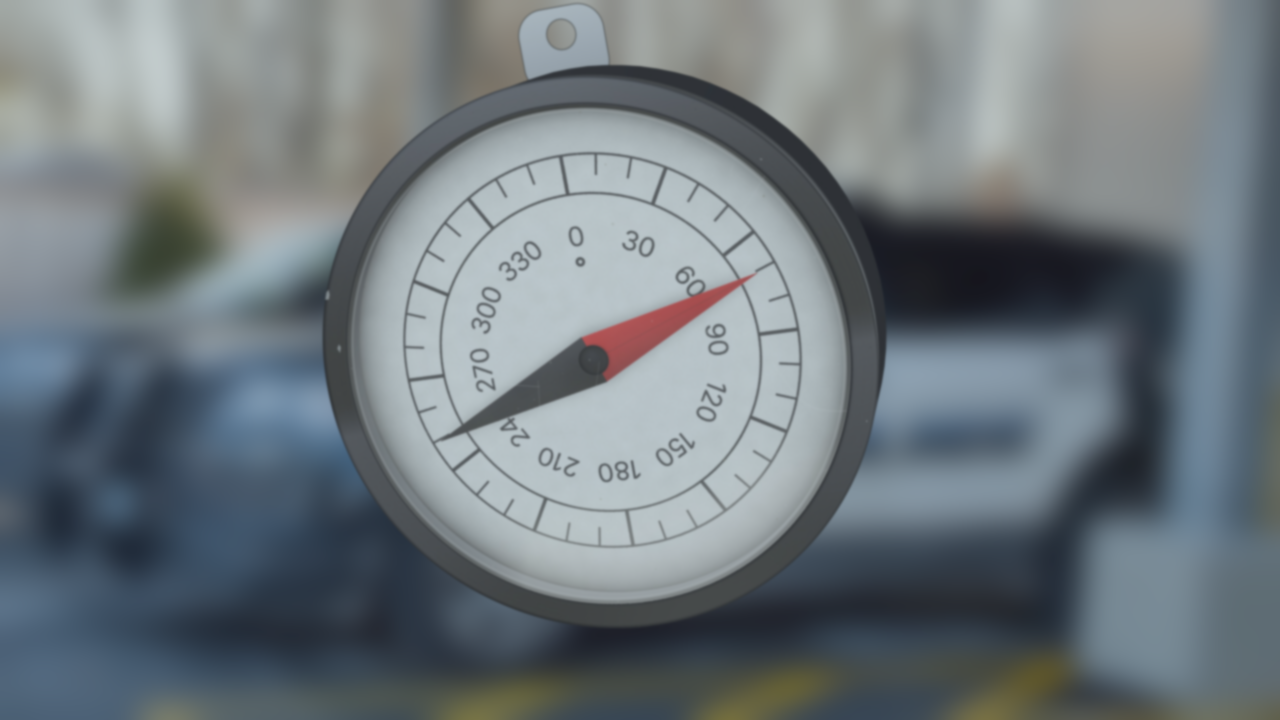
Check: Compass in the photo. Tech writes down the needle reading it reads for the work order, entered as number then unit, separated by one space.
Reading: 70 °
